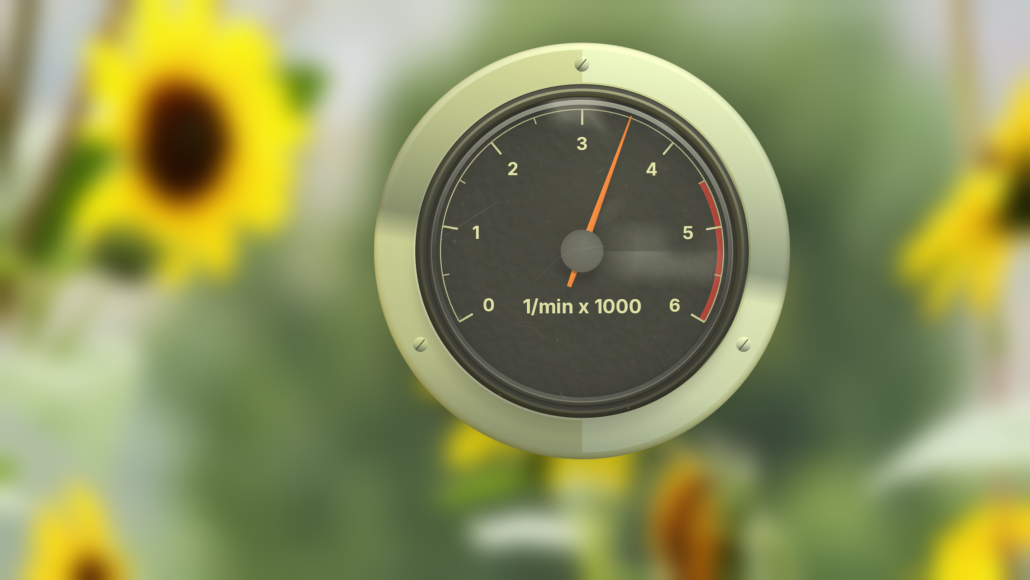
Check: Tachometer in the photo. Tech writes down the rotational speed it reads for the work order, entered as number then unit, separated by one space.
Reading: 3500 rpm
